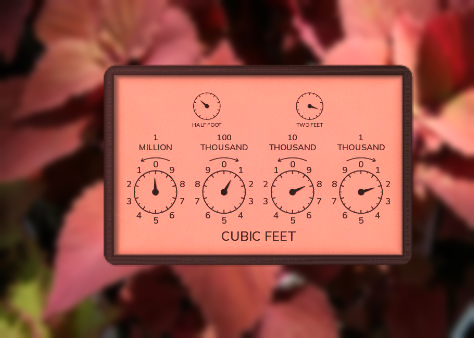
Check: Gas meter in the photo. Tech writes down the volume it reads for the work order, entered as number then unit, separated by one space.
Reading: 8200 ft³
